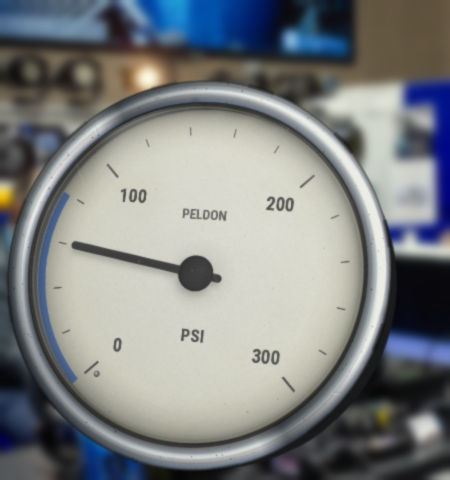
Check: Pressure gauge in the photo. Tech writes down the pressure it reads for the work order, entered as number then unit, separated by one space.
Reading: 60 psi
